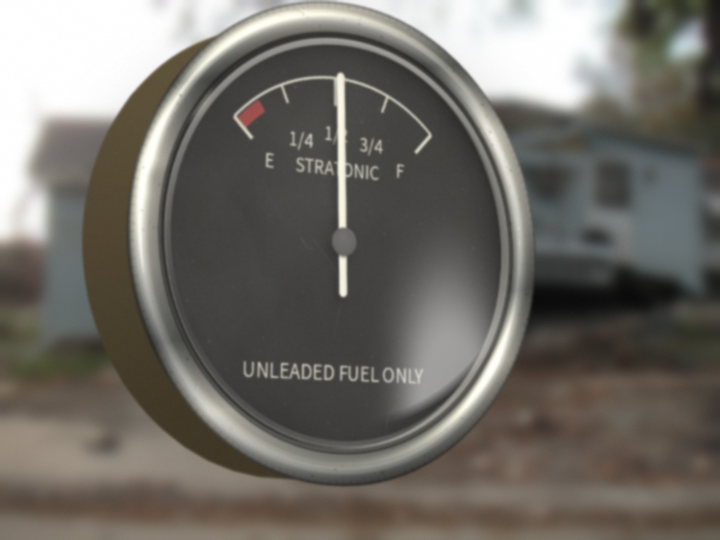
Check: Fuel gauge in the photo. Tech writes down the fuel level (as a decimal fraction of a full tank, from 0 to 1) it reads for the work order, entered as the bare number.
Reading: 0.5
